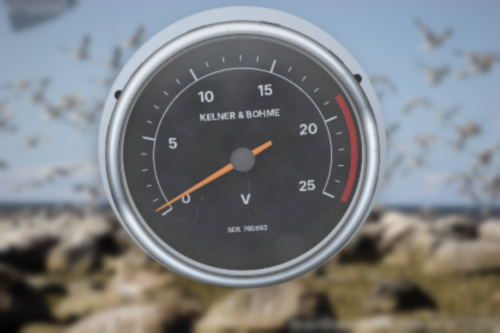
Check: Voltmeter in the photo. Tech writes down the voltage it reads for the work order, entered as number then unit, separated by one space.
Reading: 0.5 V
